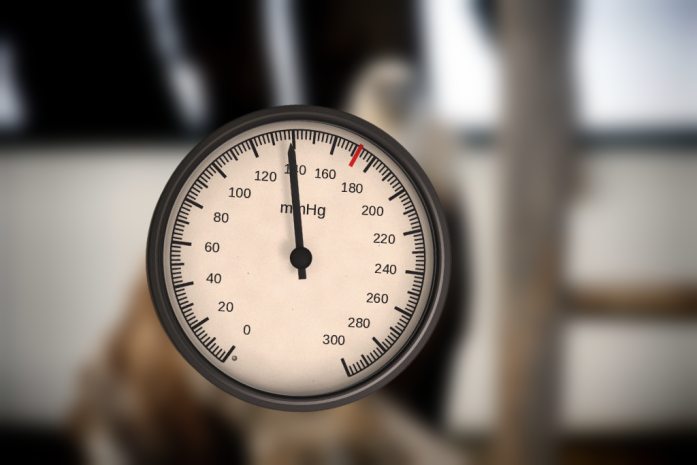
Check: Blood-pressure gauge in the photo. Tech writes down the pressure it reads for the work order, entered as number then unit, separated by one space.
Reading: 138 mmHg
